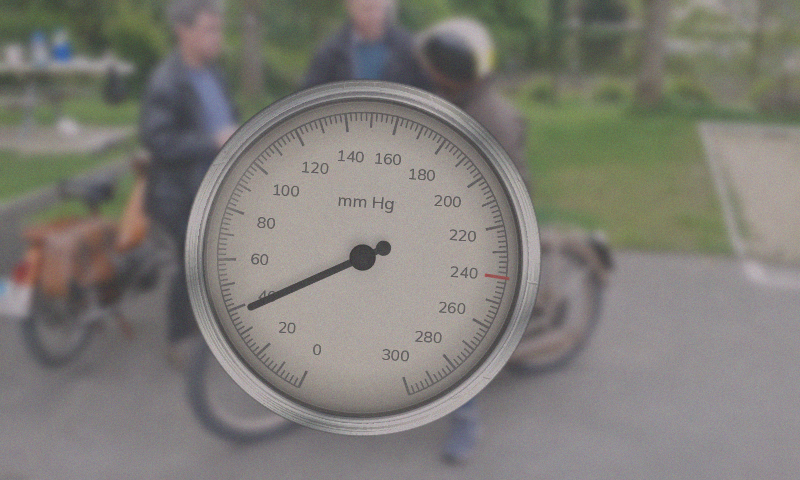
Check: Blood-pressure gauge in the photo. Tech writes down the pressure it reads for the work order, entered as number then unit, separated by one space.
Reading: 38 mmHg
